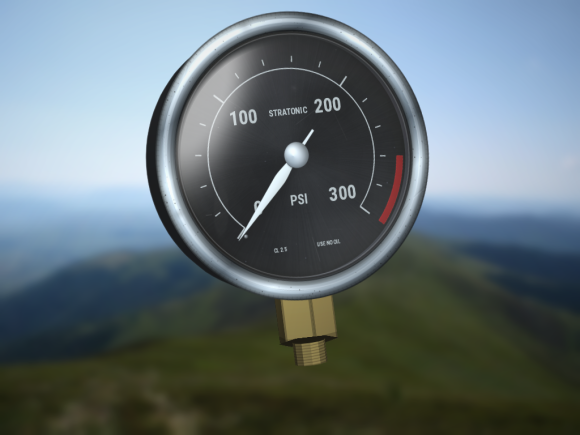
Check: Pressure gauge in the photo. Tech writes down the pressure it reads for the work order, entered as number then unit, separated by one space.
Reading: 0 psi
